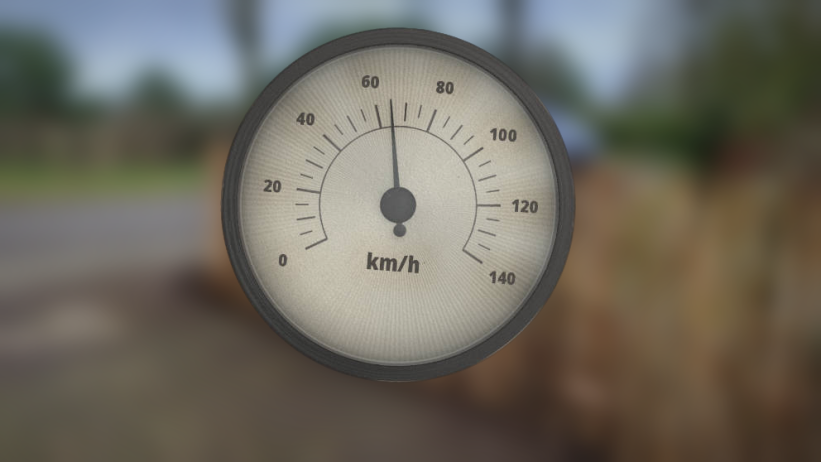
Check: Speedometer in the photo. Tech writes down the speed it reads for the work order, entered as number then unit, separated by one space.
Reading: 65 km/h
